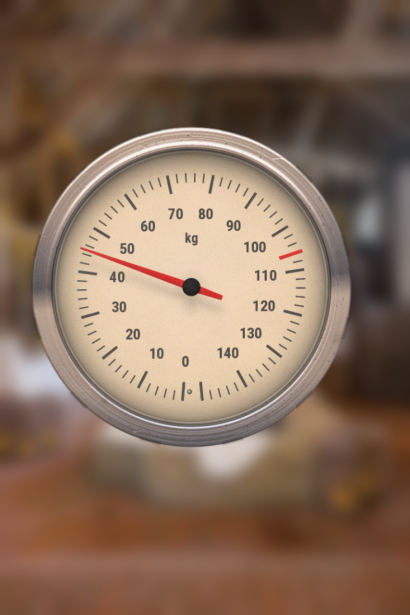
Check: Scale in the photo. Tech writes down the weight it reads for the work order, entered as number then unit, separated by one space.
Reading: 45 kg
